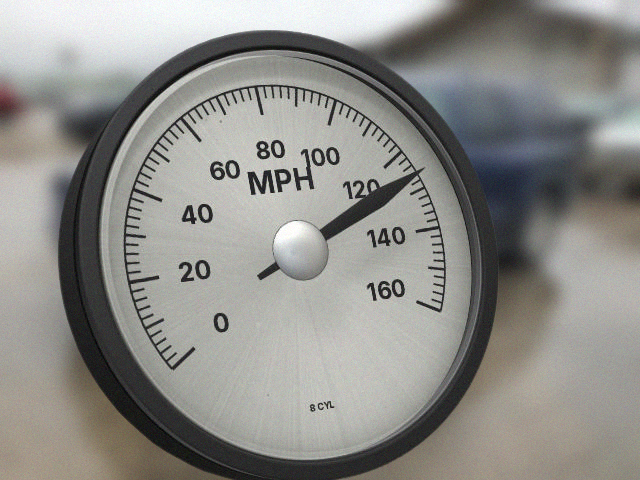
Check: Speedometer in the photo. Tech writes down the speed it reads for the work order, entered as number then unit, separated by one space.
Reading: 126 mph
